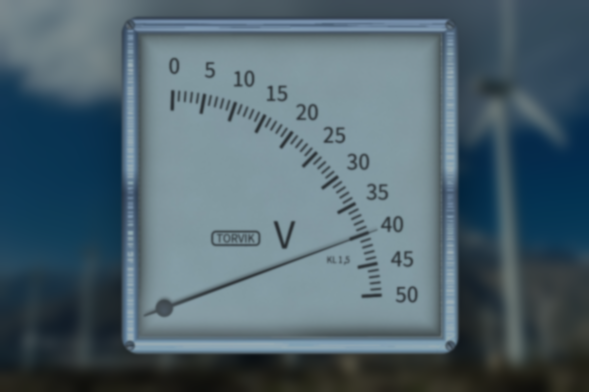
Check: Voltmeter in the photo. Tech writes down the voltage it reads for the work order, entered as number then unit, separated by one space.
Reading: 40 V
